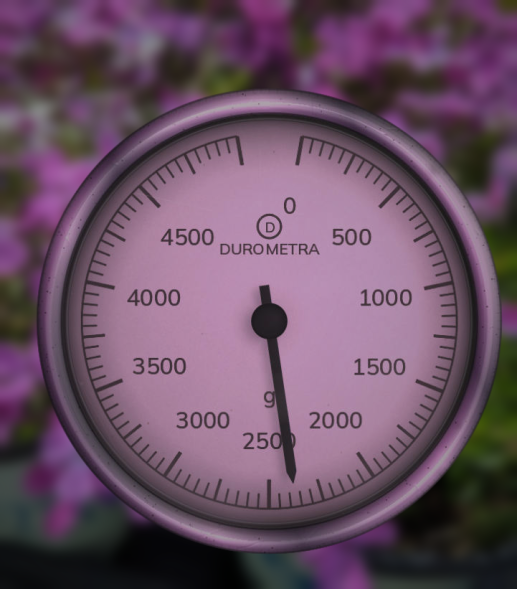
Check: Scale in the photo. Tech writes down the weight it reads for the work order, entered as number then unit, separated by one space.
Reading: 2375 g
